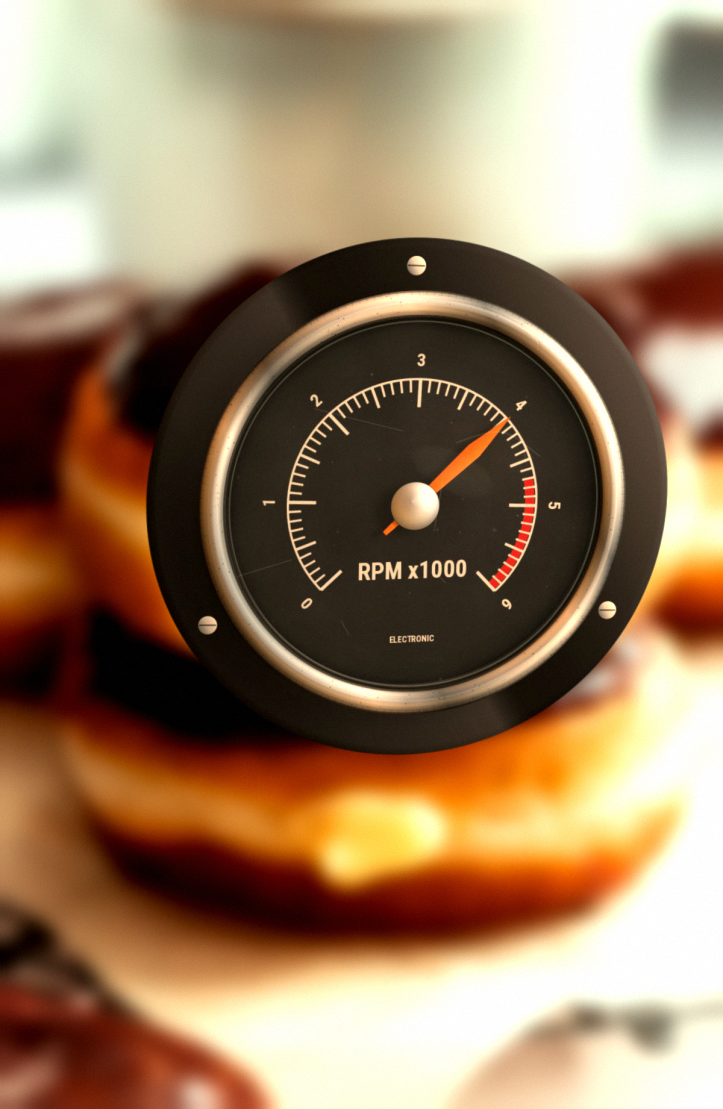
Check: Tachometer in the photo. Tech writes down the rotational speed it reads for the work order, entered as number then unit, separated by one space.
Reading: 4000 rpm
